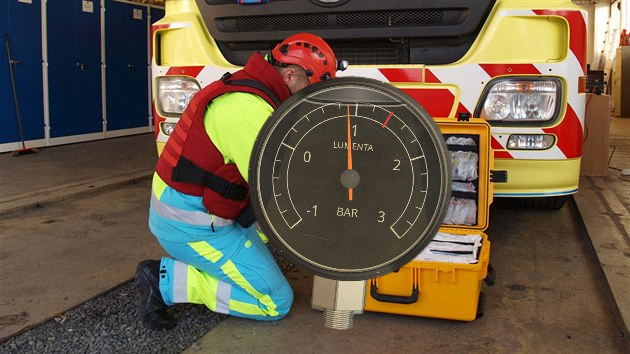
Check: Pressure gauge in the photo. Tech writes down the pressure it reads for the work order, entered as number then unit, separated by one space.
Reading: 0.9 bar
